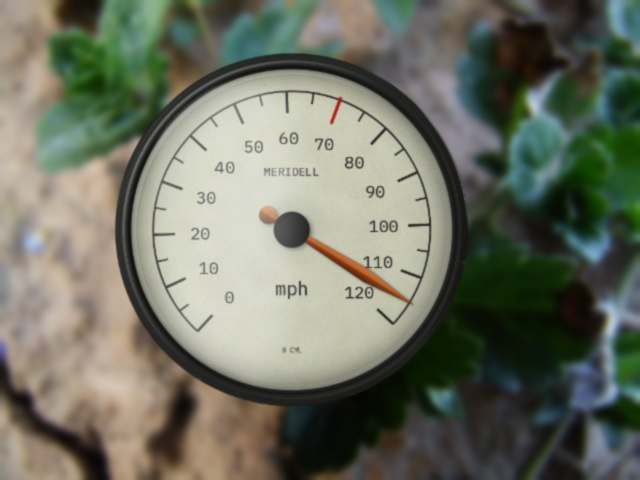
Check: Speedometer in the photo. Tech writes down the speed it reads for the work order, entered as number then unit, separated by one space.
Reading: 115 mph
